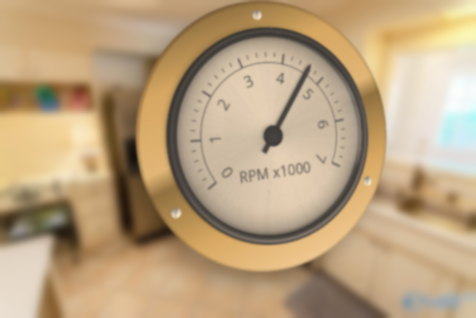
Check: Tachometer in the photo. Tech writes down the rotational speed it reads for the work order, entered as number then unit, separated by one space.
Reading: 4600 rpm
